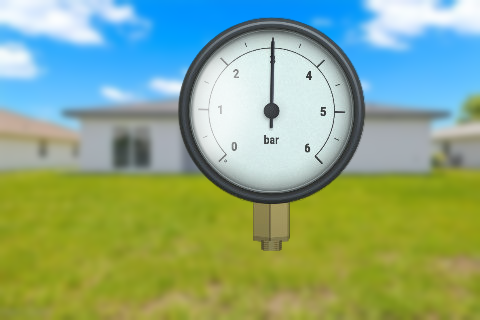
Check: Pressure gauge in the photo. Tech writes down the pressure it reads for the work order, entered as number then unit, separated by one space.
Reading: 3 bar
